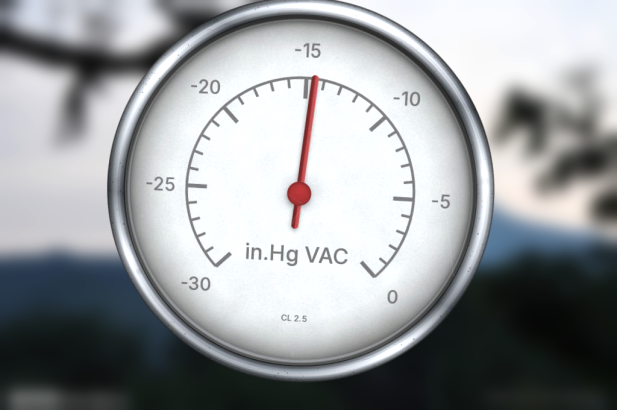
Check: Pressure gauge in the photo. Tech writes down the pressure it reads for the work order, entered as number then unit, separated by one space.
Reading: -14.5 inHg
